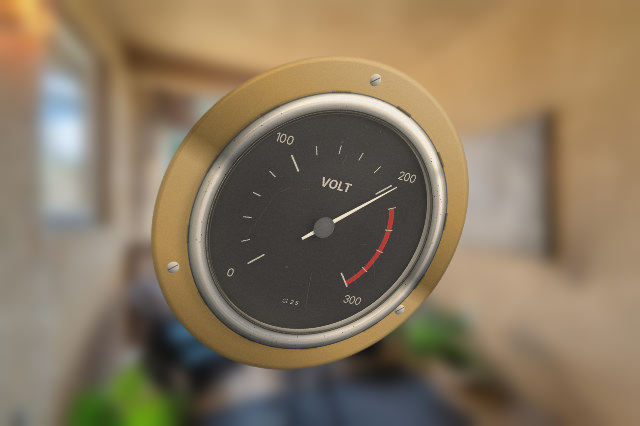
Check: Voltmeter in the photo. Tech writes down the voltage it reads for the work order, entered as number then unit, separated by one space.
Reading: 200 V
